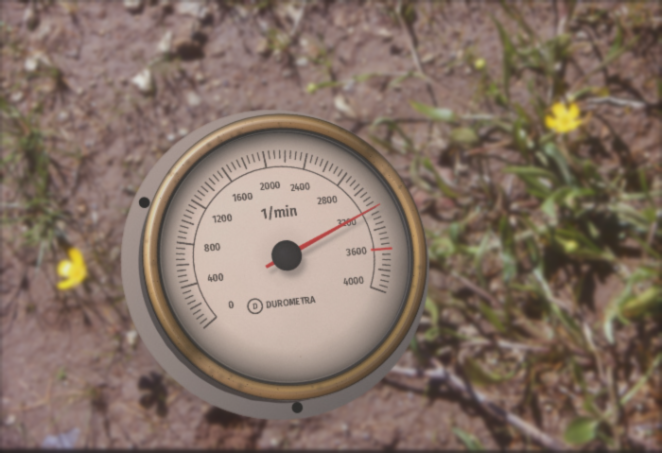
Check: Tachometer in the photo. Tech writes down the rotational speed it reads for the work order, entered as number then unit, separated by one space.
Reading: 3200 rpm
